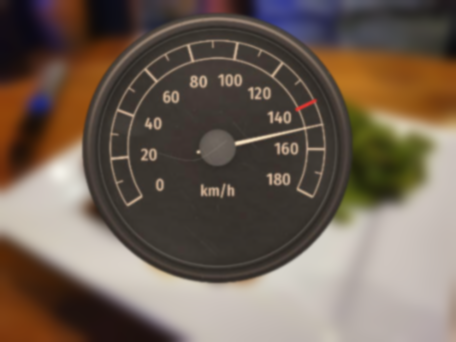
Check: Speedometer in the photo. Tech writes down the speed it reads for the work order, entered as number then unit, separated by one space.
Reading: 150 km/h
